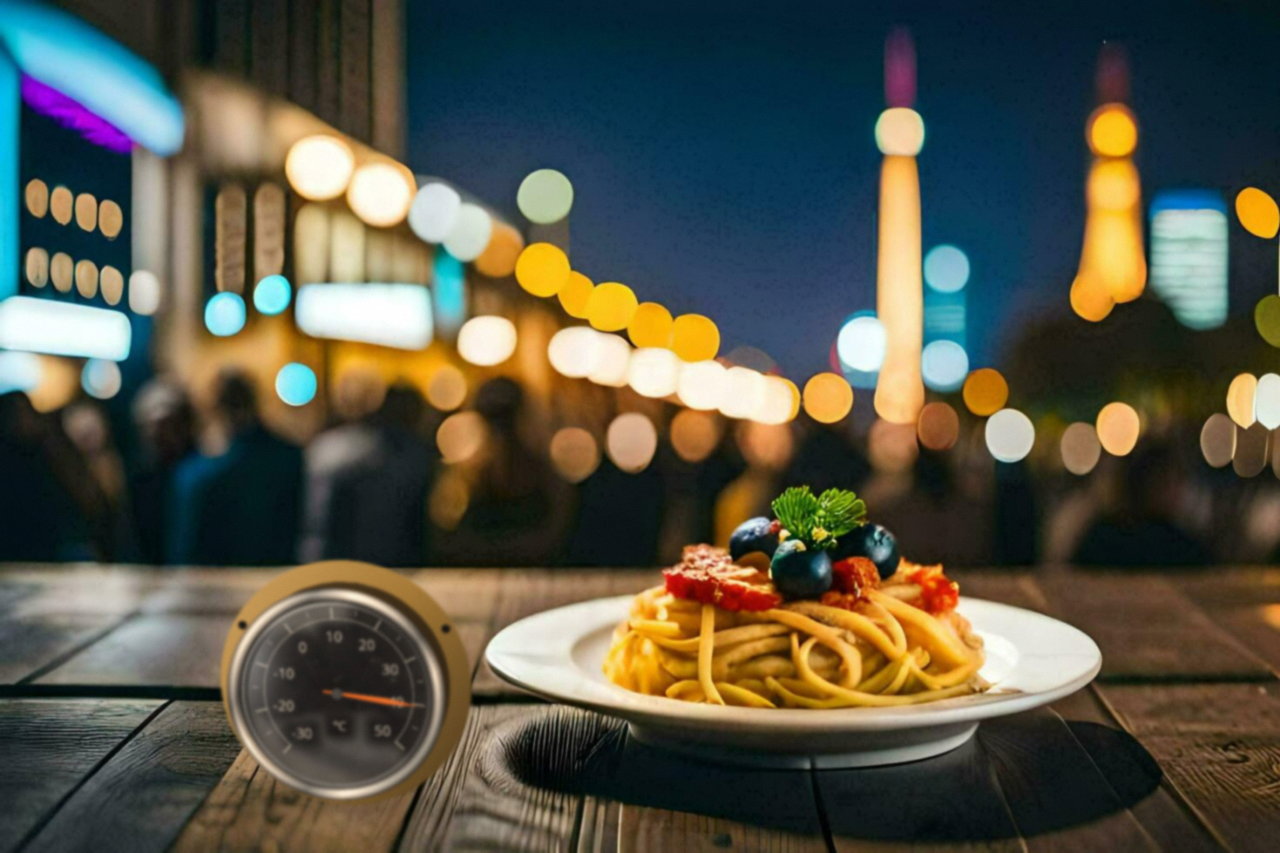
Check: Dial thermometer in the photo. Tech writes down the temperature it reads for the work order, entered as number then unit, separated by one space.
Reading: 40 °C
